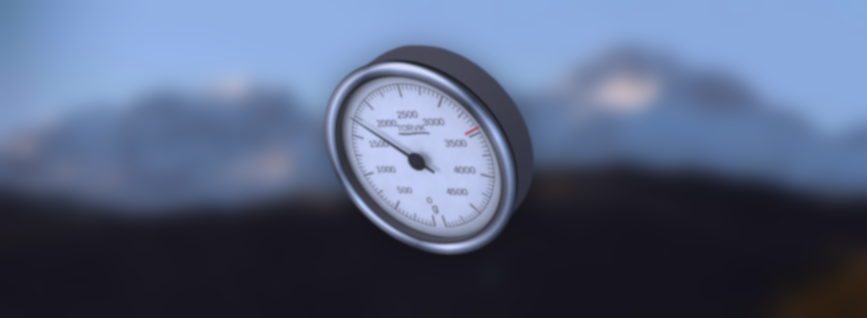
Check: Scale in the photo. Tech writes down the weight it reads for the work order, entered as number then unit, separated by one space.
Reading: 1750 g
